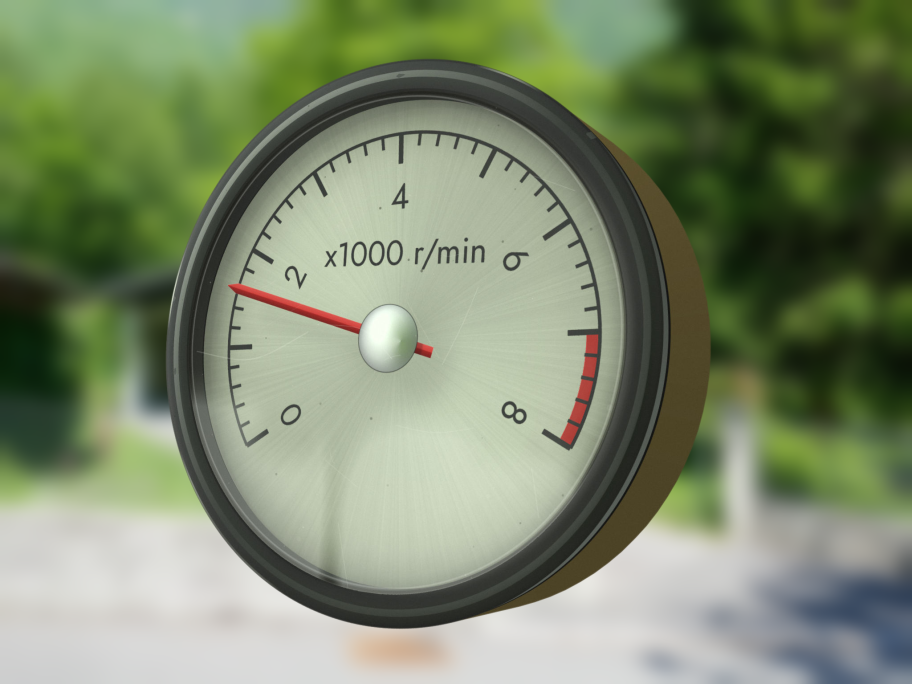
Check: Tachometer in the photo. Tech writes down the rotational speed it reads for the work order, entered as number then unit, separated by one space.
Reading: 1600 rpm
